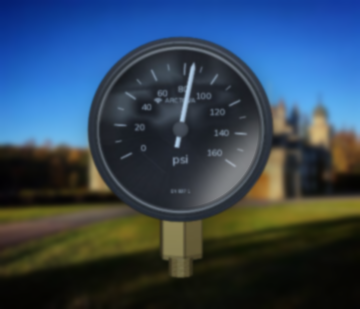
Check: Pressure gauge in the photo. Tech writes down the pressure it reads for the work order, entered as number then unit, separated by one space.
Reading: 85 psi
